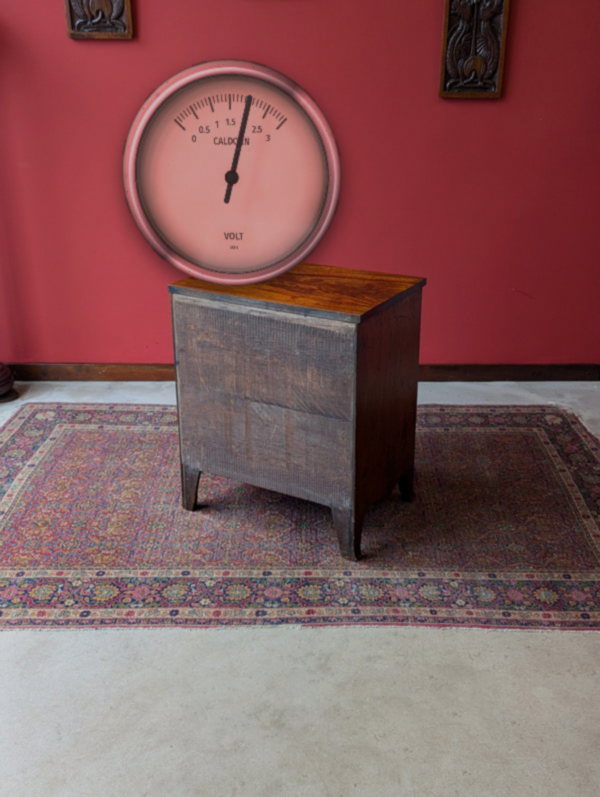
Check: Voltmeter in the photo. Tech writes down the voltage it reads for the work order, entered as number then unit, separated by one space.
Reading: 2 V
